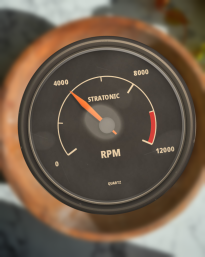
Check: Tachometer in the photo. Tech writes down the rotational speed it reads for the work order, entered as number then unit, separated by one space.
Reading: 4000 rpm
